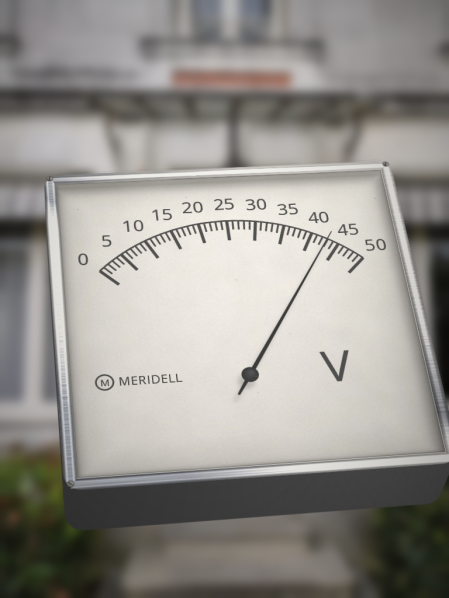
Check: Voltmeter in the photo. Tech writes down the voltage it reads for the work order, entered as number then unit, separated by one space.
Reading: 43 V
